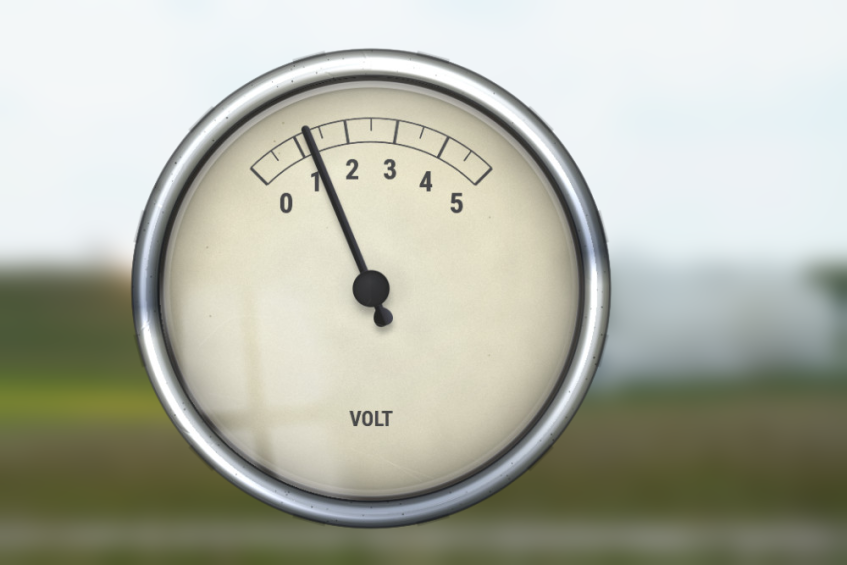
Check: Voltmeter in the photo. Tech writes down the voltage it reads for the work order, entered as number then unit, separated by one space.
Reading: 1.25 V
